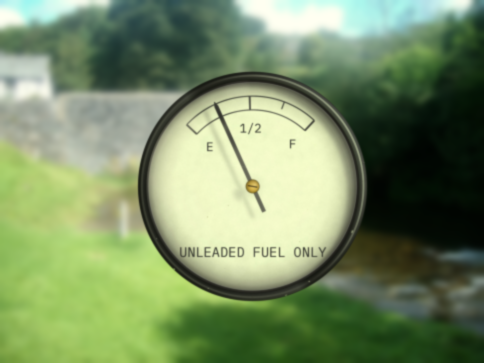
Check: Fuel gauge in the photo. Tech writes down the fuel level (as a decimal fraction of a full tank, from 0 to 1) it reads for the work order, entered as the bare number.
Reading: 0.25
